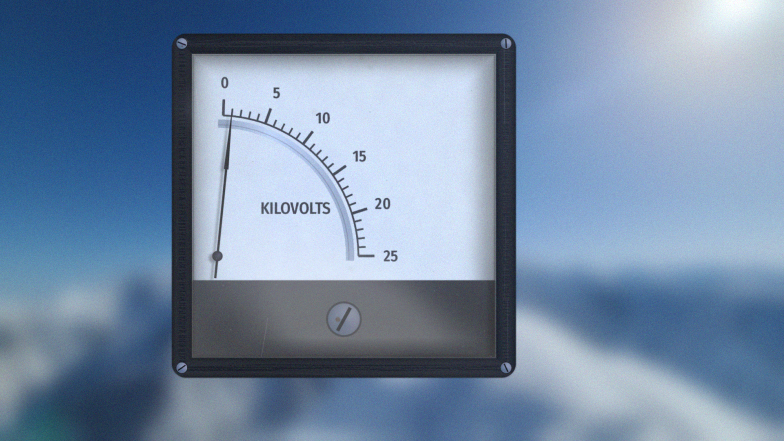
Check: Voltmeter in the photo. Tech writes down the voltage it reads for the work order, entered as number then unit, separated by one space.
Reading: 1 kV
